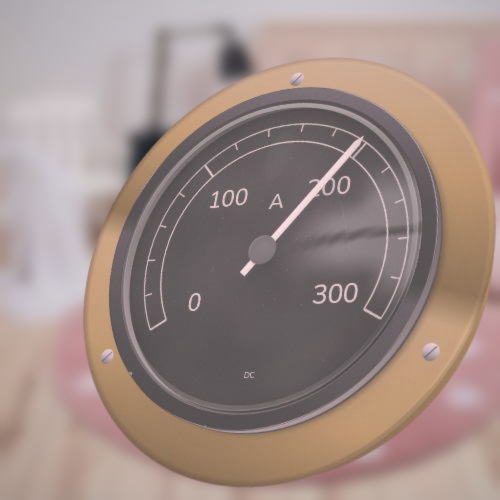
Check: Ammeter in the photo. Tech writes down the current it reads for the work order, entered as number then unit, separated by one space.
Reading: 200 A
